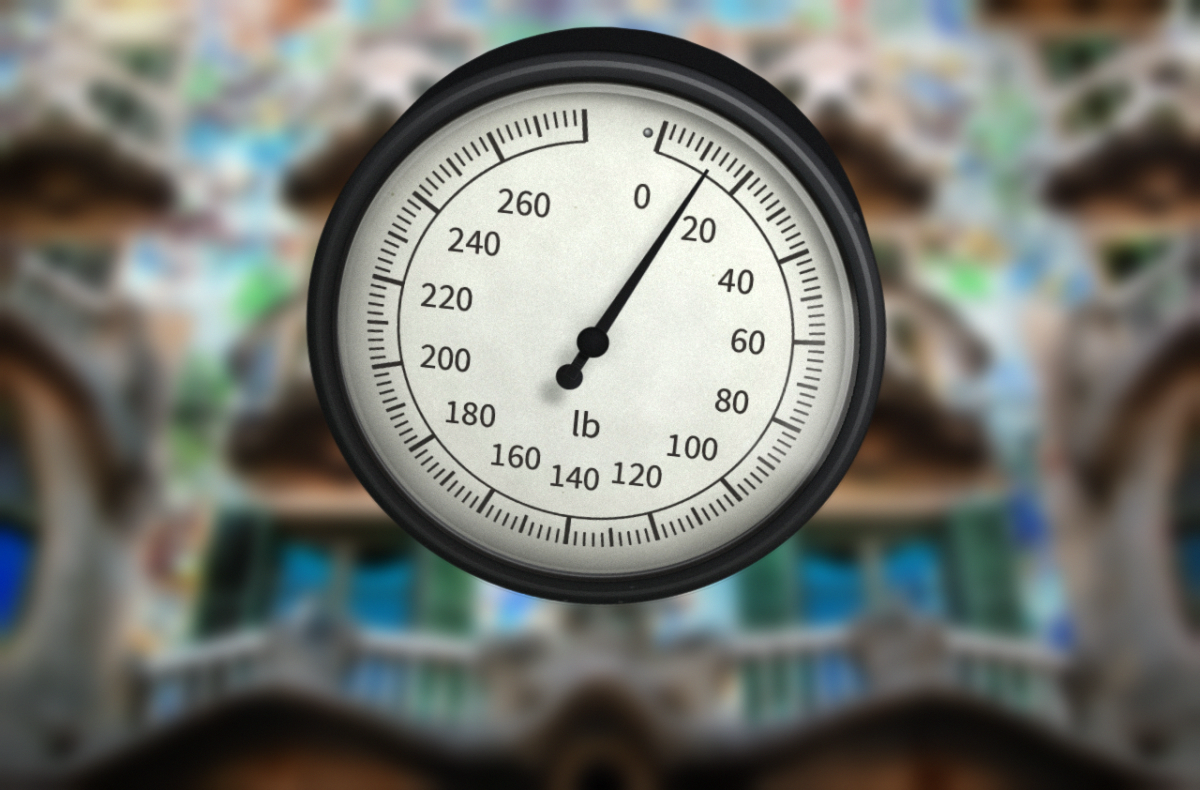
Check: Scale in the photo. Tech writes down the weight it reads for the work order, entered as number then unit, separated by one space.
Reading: 12 lb
